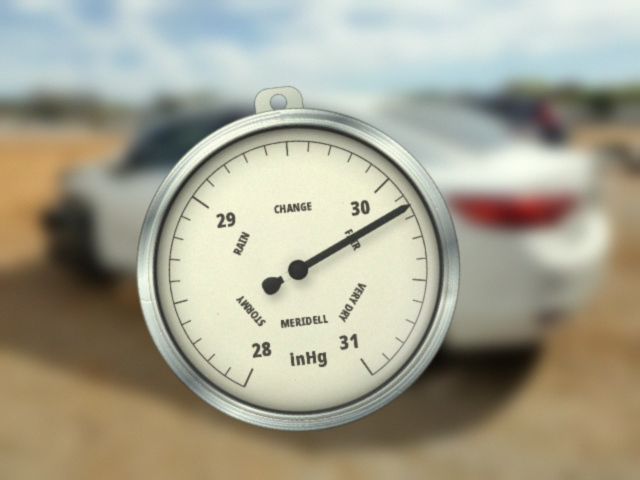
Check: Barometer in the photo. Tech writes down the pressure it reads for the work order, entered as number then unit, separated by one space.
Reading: 30.15 inHg
